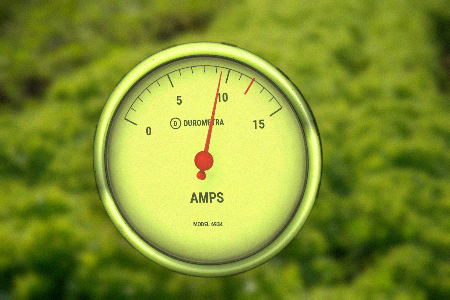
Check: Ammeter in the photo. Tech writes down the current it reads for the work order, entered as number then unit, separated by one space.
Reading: 9.5 A
